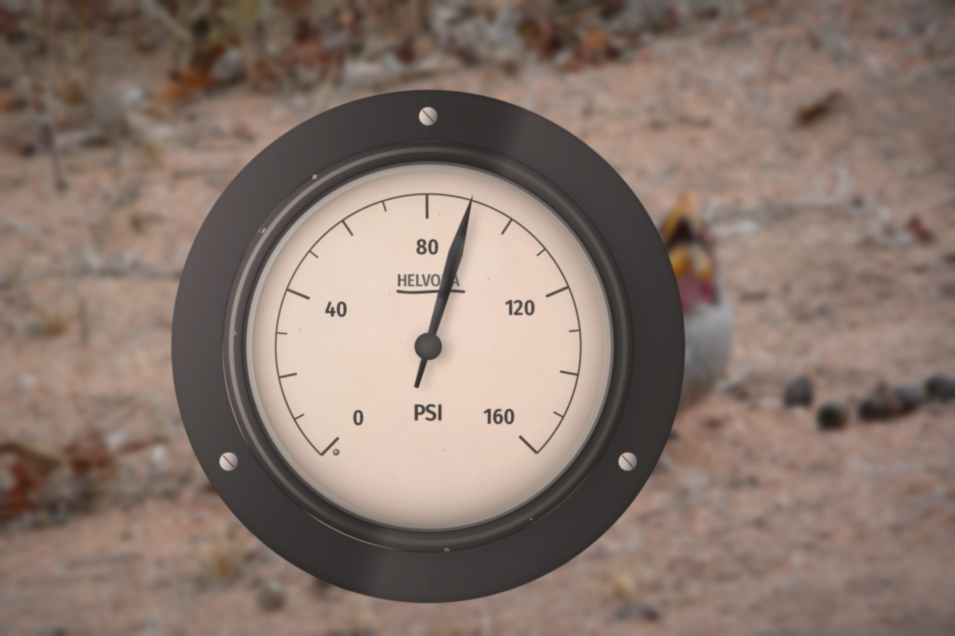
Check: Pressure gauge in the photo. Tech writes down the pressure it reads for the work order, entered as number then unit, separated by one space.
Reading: 90 psi
